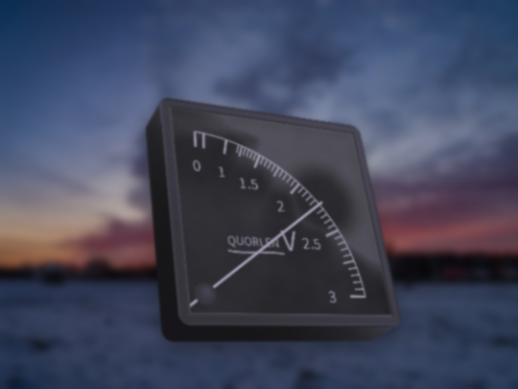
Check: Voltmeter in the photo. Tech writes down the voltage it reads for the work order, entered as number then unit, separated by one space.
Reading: 2.25 V
